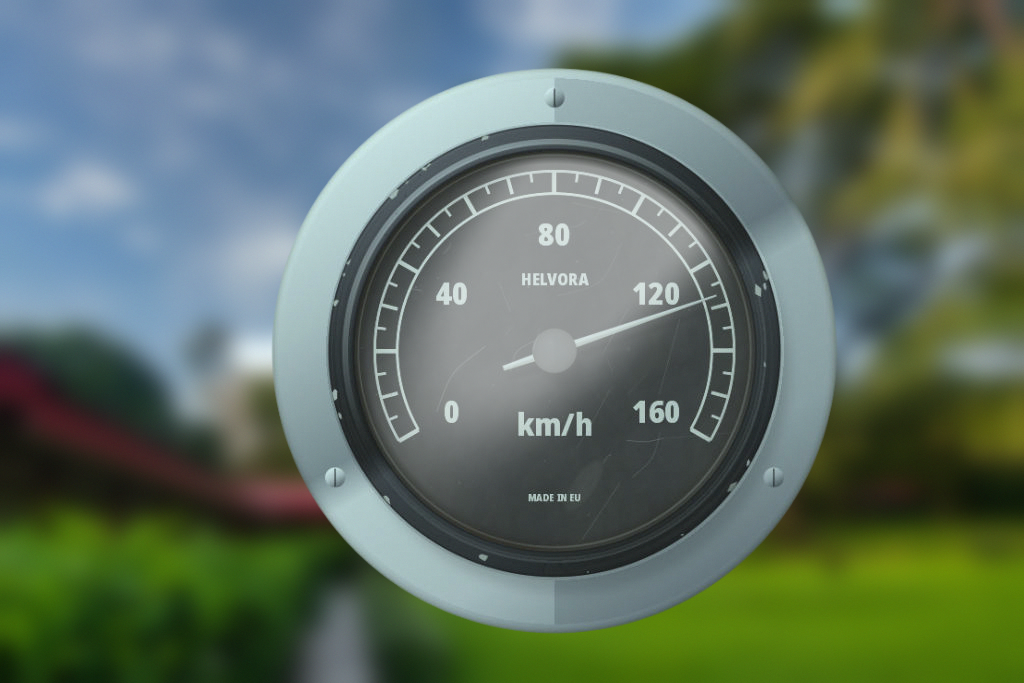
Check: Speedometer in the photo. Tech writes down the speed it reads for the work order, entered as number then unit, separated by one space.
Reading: 127.5 km/h
